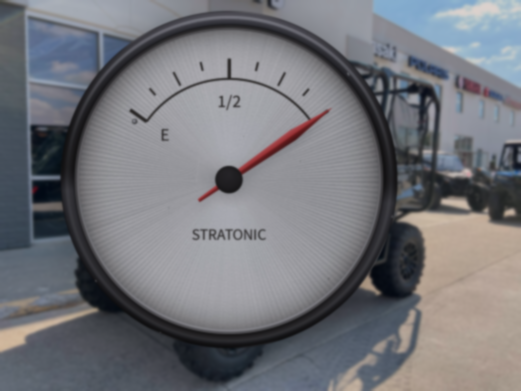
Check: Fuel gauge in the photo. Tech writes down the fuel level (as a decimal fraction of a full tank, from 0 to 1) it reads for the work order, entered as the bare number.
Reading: 1
